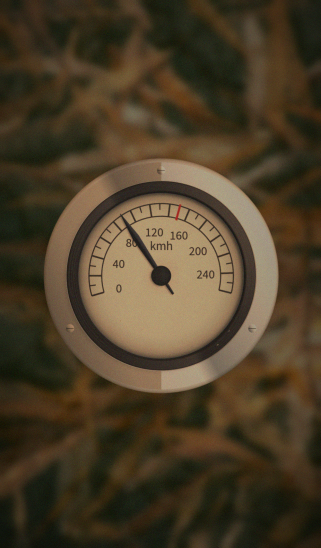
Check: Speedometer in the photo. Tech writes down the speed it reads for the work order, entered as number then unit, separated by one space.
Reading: 90 km/h
